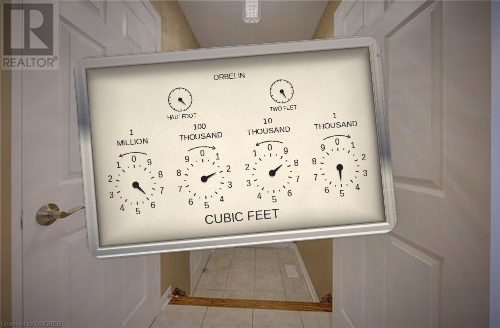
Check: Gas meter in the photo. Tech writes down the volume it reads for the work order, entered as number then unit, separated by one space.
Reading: 618500 ft³
